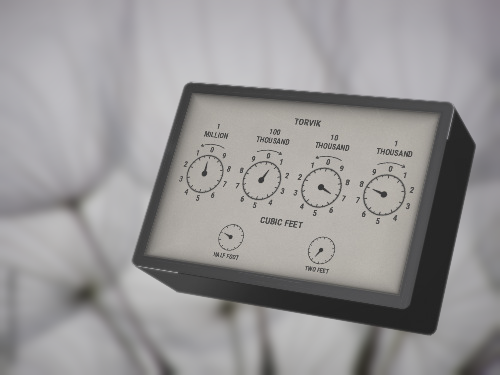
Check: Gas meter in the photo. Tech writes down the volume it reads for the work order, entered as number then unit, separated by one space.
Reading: 6800 ft³
